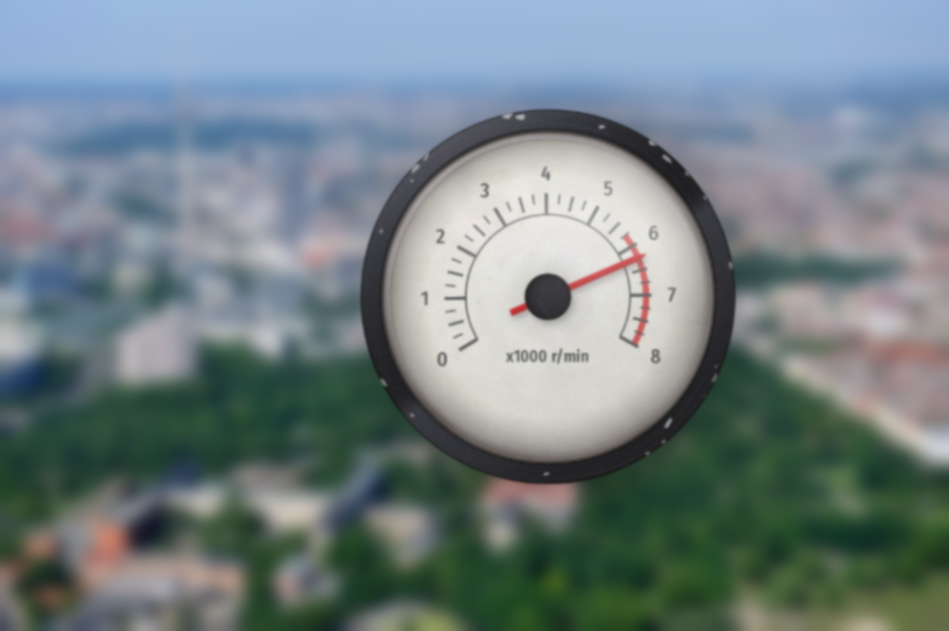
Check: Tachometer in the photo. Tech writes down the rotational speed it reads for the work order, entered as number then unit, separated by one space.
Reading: 6250 rpm
